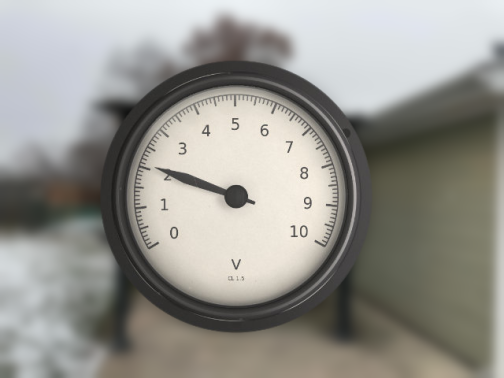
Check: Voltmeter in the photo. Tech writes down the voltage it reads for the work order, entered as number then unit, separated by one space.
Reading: 2.1 V
